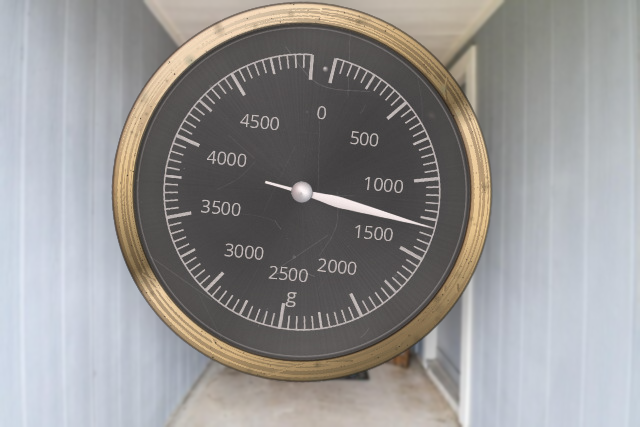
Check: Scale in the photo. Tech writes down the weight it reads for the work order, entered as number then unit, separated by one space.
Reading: 1300 g
